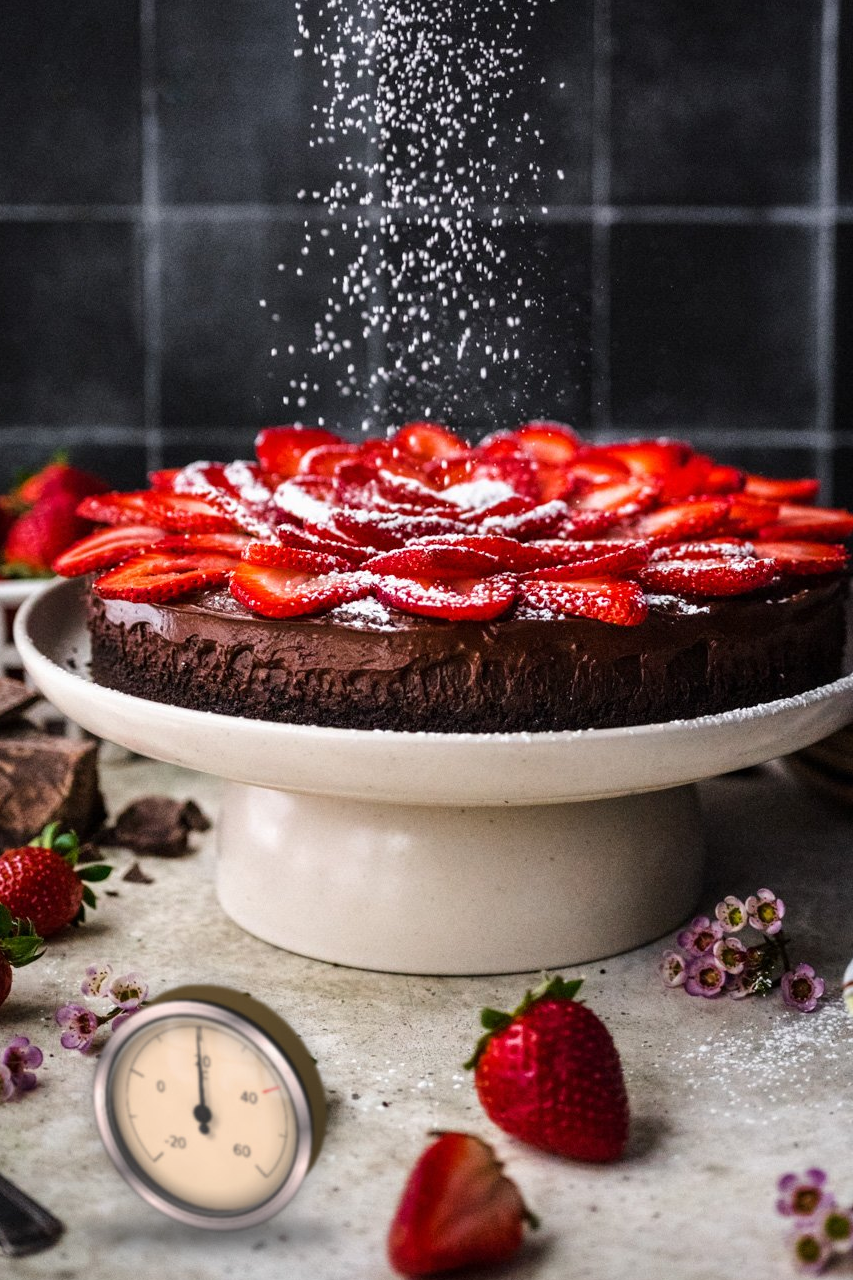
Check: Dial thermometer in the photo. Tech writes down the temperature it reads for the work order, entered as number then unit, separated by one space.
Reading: 20 °C
